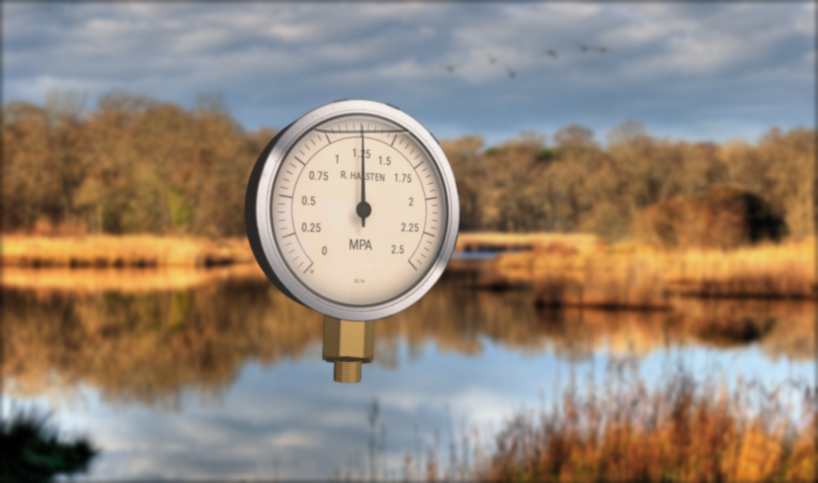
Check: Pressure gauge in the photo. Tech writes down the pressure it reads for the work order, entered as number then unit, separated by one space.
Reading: 1.25 MPa
